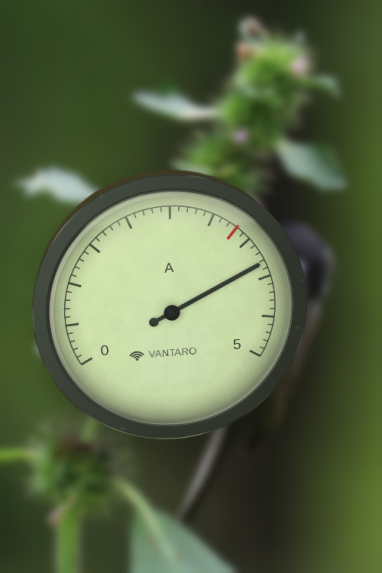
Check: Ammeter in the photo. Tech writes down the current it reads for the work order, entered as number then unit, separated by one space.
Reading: 3.8 A
